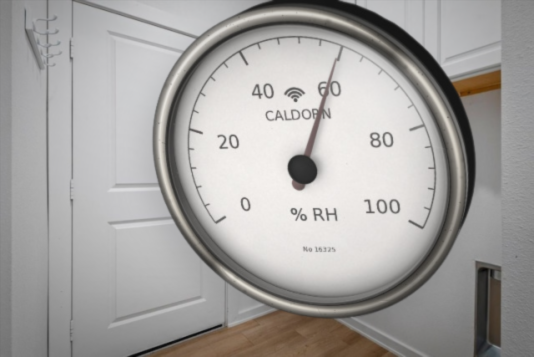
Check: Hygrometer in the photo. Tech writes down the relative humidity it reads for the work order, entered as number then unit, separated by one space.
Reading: 60 %
